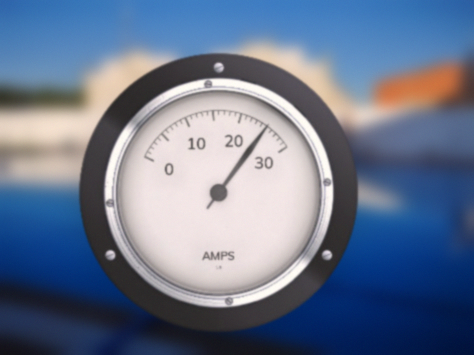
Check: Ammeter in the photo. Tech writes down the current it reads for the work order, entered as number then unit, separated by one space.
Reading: 25 A
